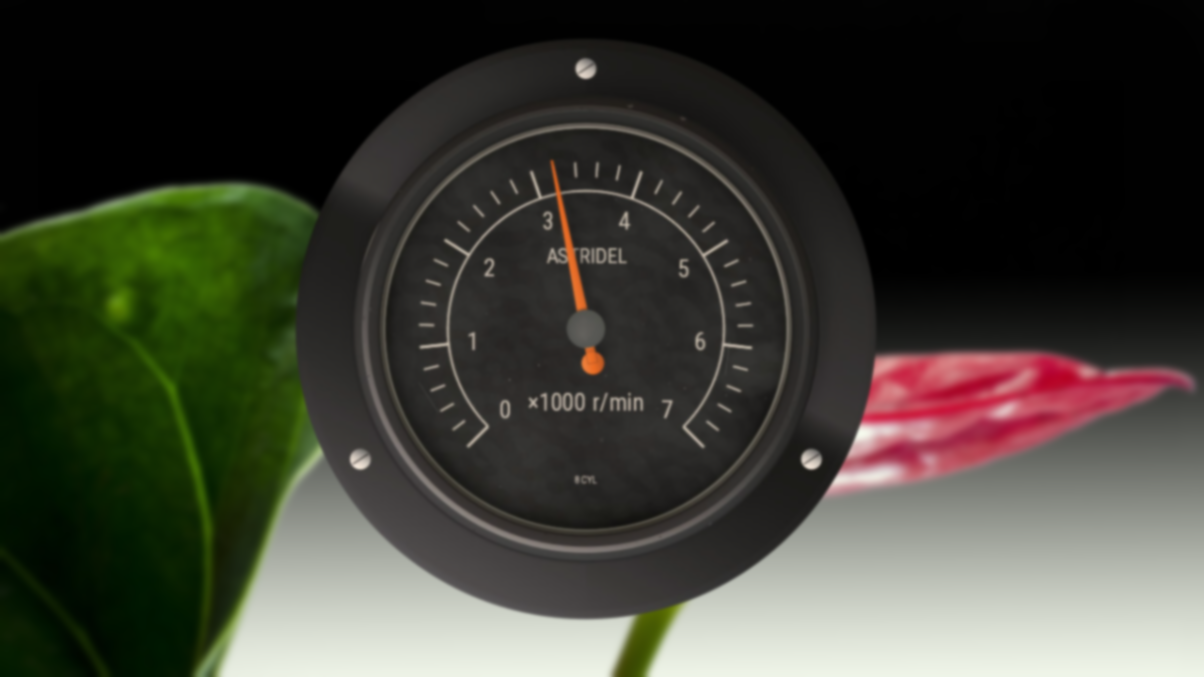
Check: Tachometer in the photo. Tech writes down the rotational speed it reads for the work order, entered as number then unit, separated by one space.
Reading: 3200 rpm
